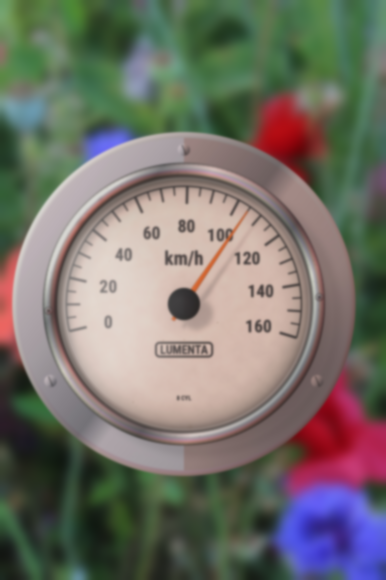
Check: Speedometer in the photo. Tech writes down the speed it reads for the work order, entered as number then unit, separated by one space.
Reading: 105 km/h
